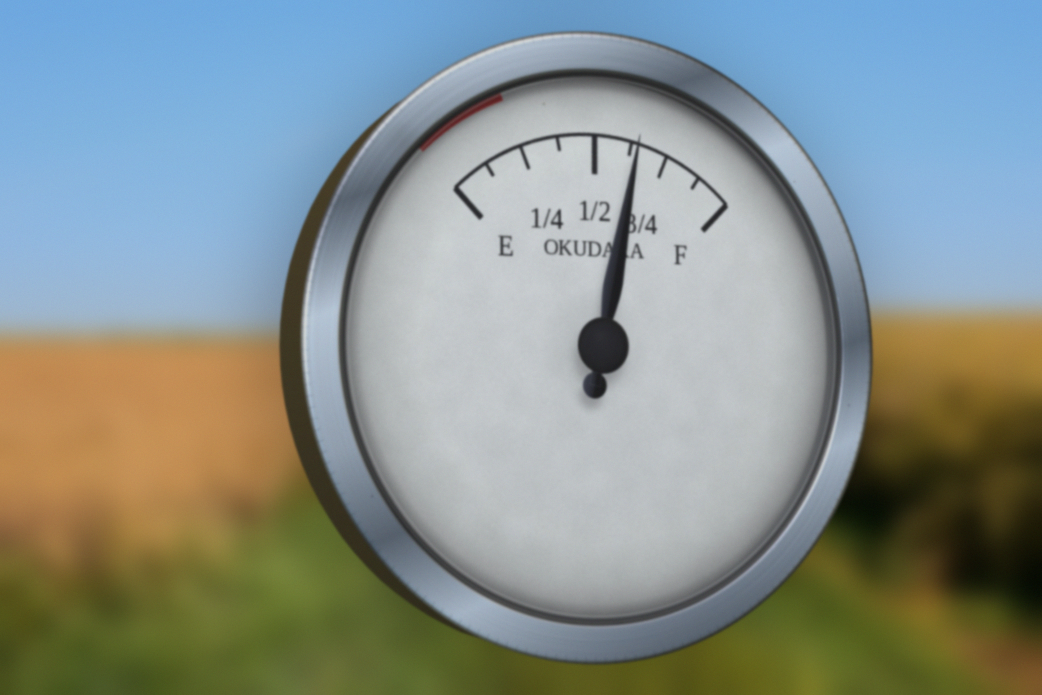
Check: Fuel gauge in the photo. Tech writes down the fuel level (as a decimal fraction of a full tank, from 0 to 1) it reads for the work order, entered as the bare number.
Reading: 0.625
